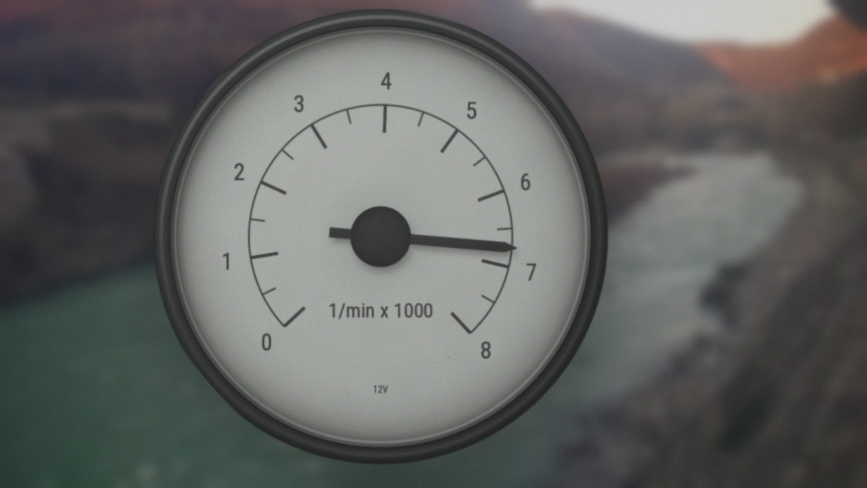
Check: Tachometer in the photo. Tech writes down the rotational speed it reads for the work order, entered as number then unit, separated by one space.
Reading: 6750 rpm
